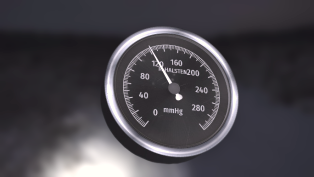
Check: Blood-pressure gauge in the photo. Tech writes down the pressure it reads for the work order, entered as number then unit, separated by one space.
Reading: 120 mmHg
